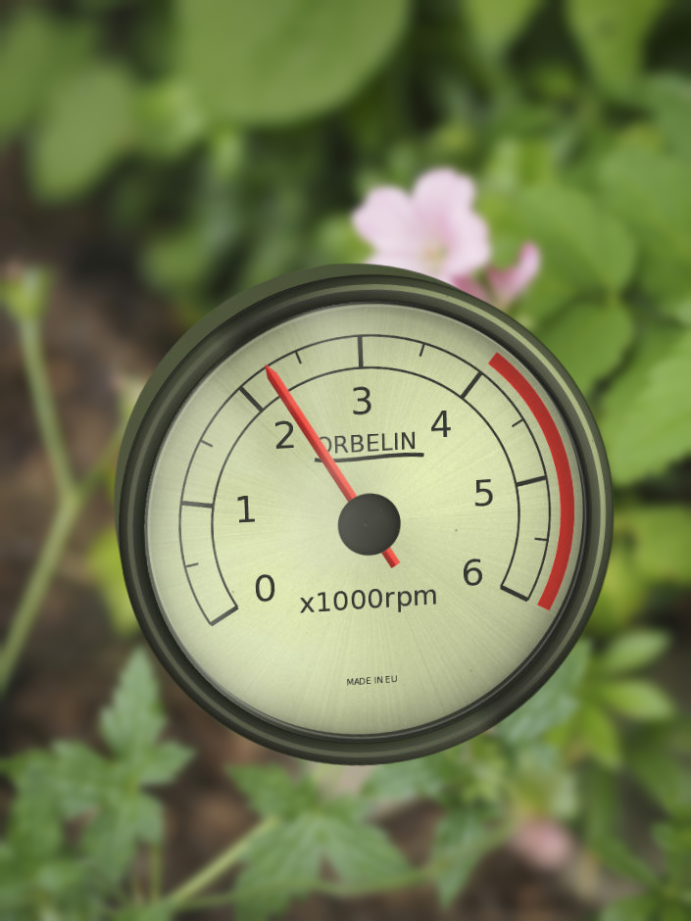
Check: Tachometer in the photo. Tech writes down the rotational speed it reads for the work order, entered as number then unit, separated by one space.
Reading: 2250 rpm
